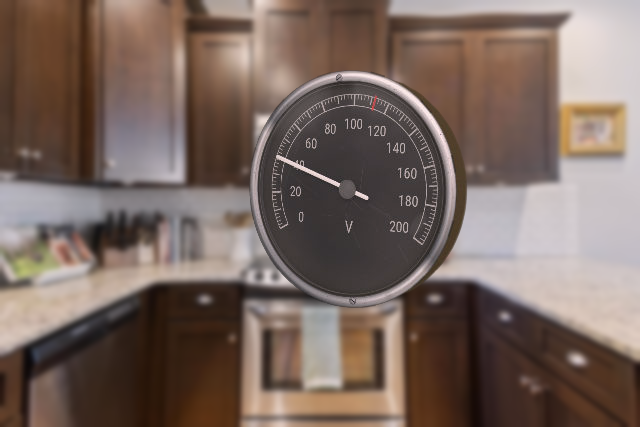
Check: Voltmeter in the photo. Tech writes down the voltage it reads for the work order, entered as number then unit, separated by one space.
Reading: 40 V
